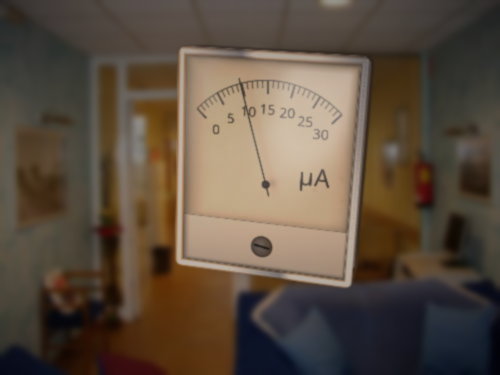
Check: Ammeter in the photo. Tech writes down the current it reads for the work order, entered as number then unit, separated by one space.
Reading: 10 µA
